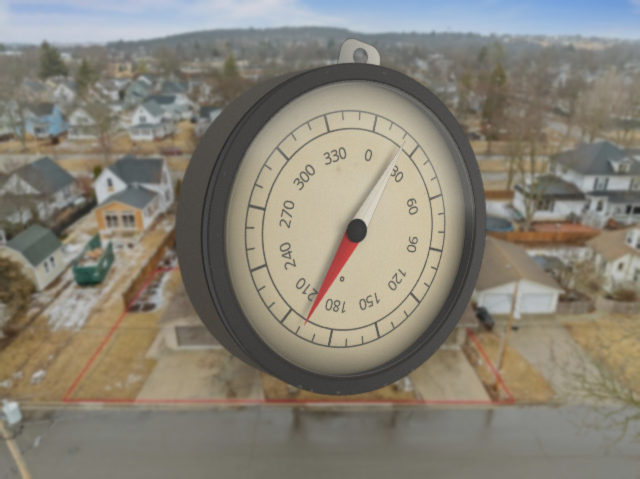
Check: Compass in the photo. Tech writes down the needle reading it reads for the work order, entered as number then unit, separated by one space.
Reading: 200 °
